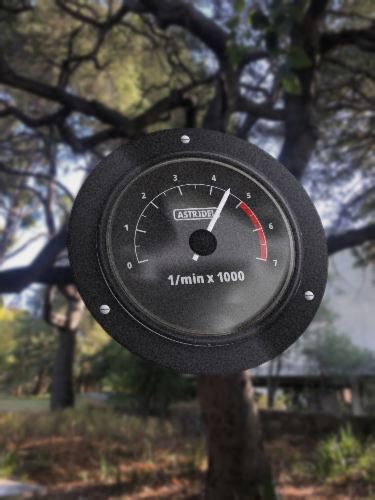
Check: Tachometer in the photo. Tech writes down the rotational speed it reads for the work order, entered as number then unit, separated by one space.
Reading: 4500 rpm
